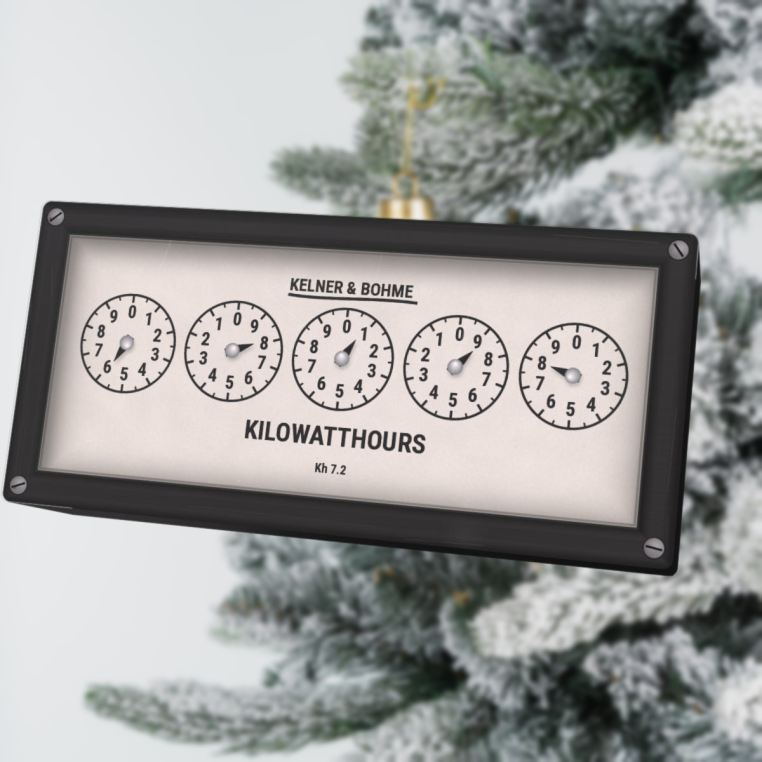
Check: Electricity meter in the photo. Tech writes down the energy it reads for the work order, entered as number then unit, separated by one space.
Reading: 58088 kWh
